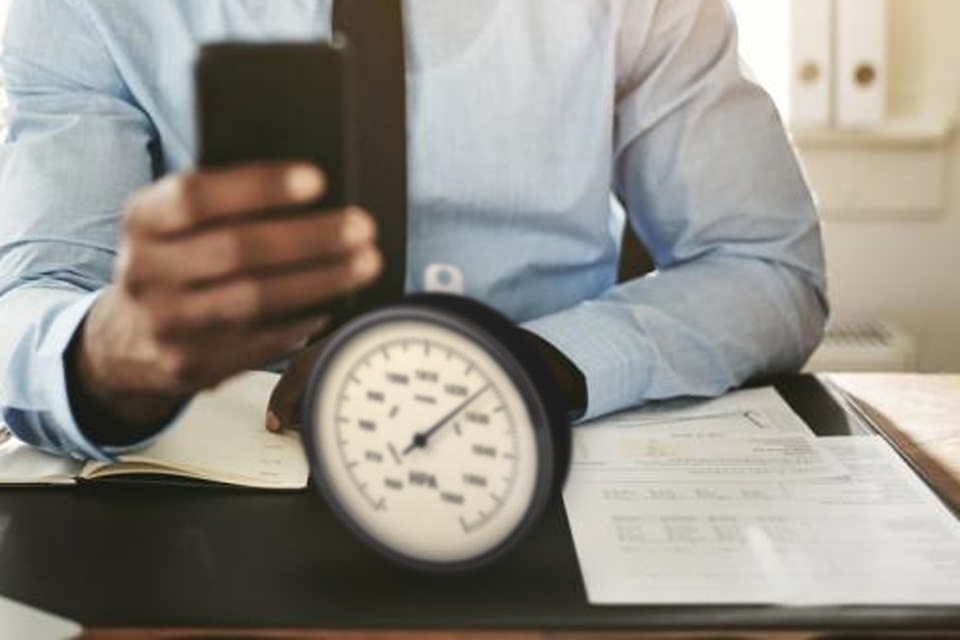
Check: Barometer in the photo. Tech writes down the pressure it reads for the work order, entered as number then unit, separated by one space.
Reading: 1025 hPa
